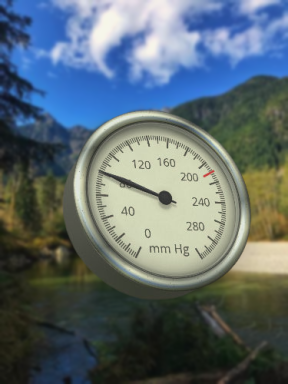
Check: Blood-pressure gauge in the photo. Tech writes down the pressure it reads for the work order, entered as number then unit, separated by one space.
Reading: 80 mmHg
